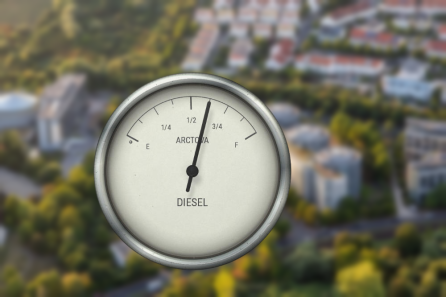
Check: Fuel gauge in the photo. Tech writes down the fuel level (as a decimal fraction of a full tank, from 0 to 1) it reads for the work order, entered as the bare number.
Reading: 0.625
